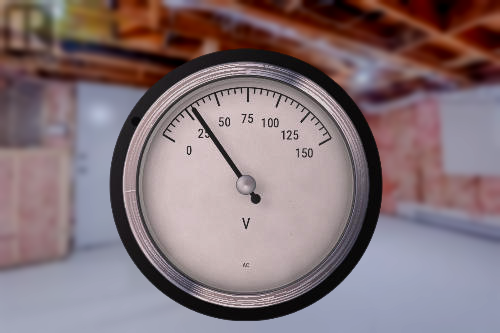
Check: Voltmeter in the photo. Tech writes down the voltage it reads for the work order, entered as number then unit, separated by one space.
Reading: 30 V
